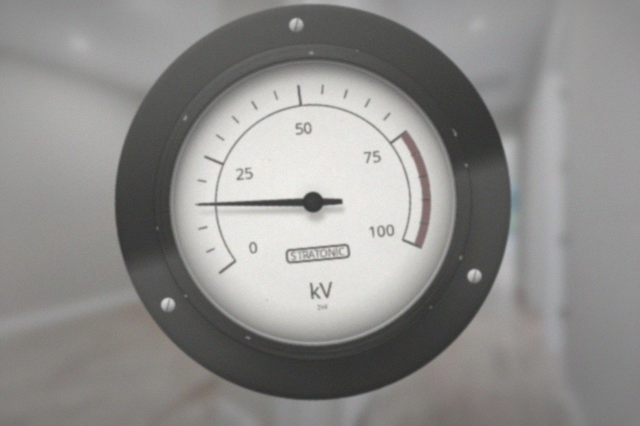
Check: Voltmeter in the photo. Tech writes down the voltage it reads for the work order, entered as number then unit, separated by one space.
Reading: 15 kV
